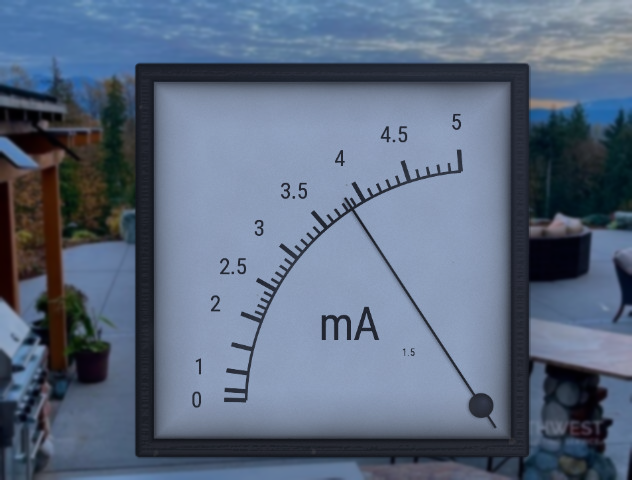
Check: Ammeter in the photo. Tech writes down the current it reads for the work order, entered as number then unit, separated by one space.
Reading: 3.85 mA
